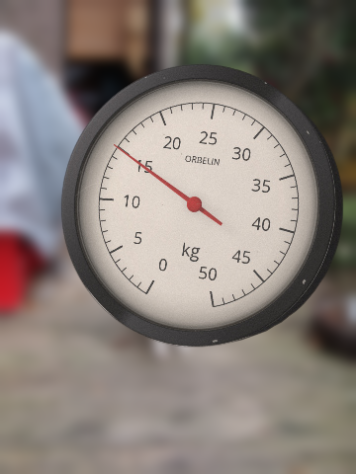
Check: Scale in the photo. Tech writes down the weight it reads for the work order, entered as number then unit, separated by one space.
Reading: 15 kg
